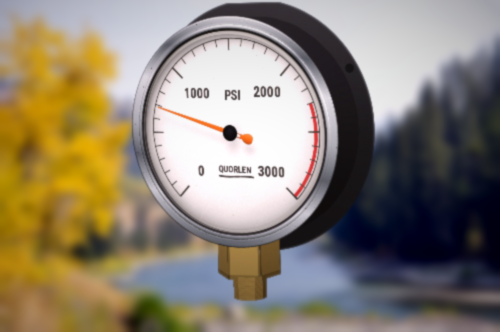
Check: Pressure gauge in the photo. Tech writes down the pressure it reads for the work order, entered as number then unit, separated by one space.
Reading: 700 psi
